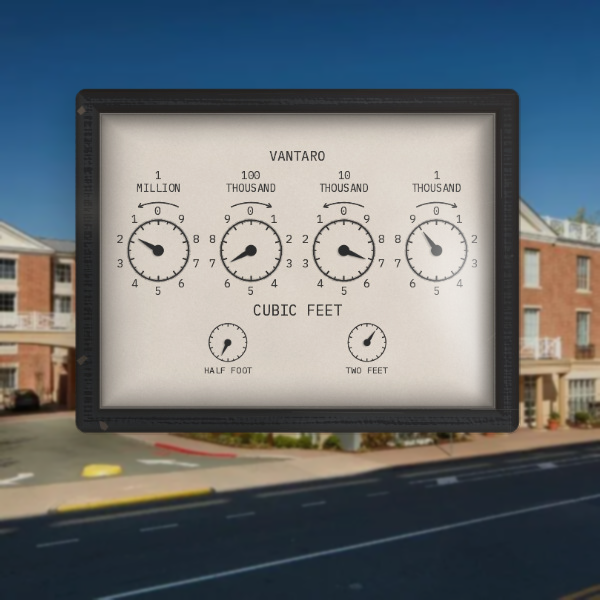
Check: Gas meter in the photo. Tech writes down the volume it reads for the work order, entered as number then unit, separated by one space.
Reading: 166900 ft³
